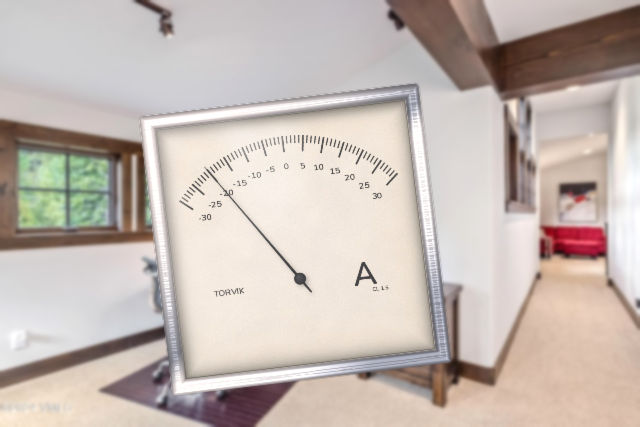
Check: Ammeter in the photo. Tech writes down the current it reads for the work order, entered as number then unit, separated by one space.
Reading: -20 A
